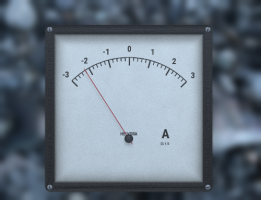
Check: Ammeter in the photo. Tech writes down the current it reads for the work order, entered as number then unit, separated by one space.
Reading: -2.2 A
